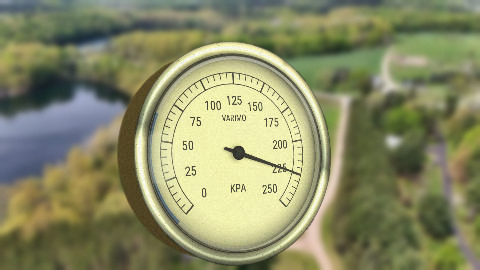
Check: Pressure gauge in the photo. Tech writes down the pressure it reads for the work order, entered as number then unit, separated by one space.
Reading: 225 kPa
